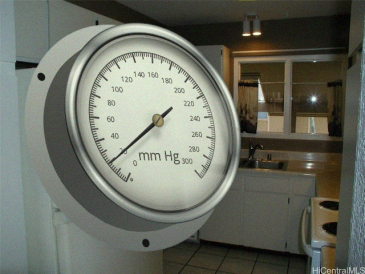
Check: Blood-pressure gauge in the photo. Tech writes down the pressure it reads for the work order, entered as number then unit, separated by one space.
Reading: 20 mmHg
